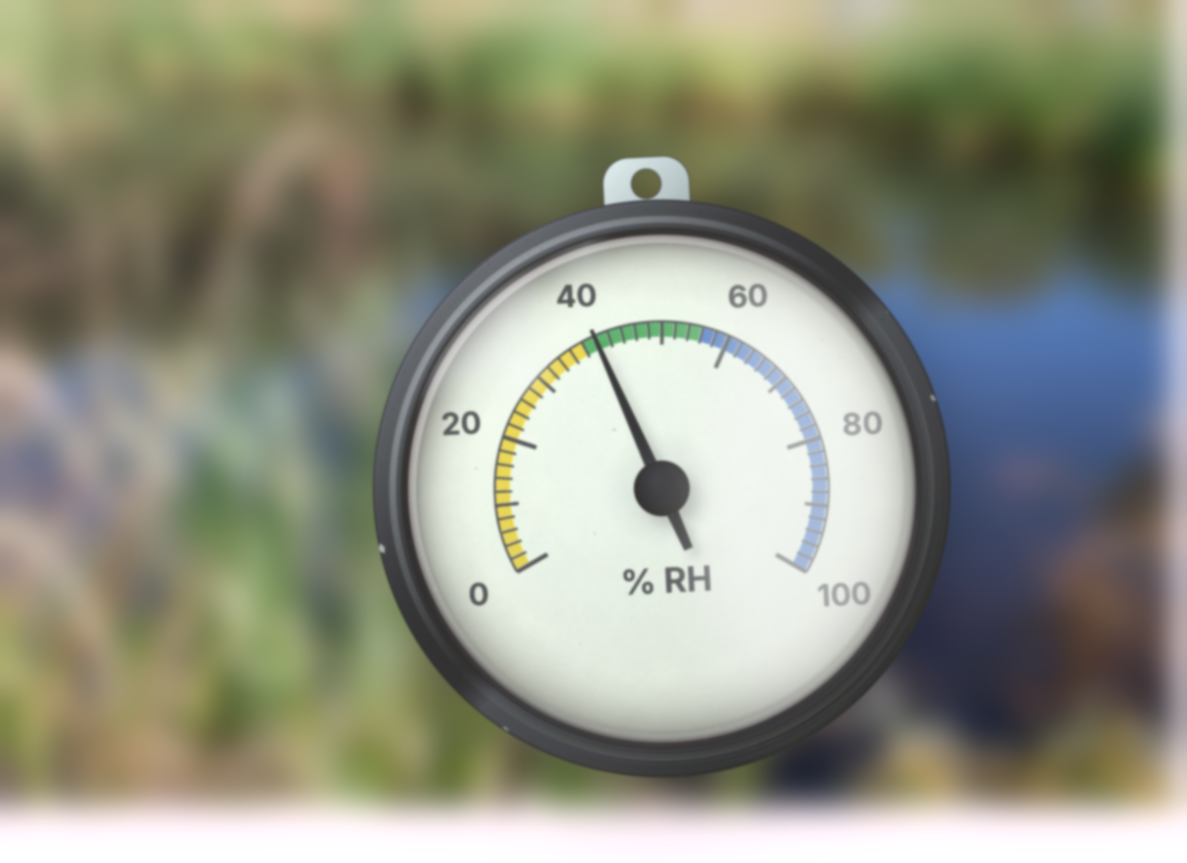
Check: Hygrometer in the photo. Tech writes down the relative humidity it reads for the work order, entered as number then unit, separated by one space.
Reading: 40 %
